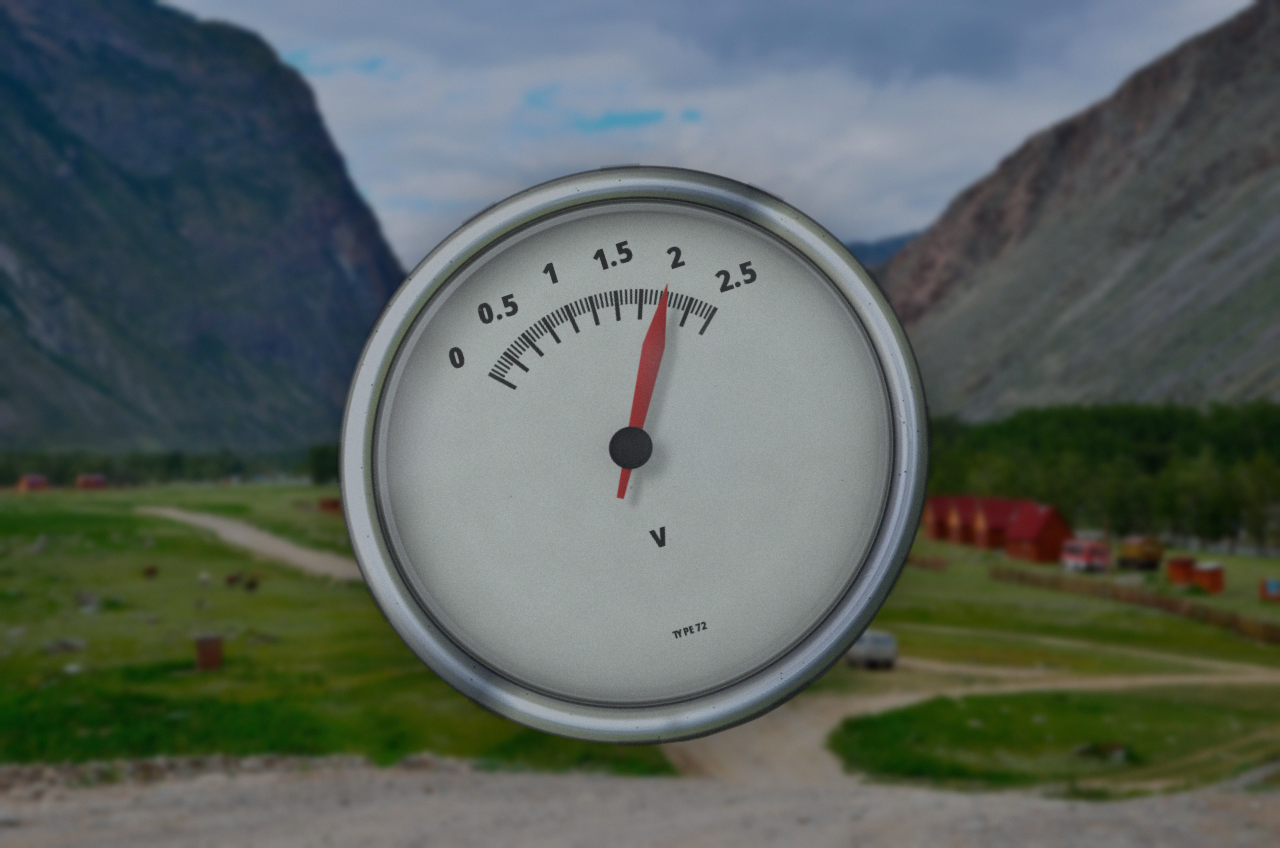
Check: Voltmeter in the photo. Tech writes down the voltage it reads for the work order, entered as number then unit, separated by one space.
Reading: 2 V
